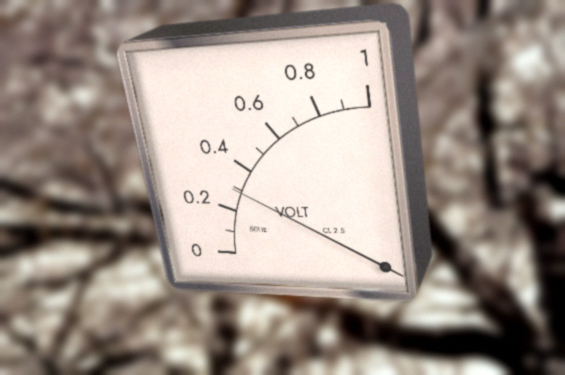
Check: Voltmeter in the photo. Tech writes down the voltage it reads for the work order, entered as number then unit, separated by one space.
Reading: 0.3 V
